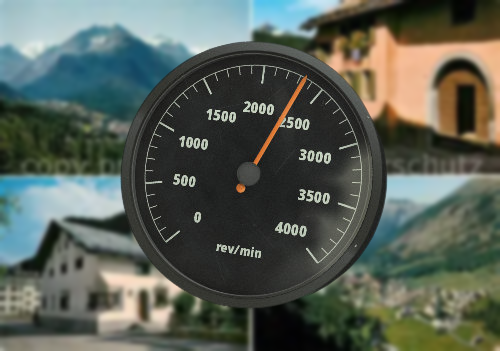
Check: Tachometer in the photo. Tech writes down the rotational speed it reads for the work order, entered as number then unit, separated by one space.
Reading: 2350 rpm
